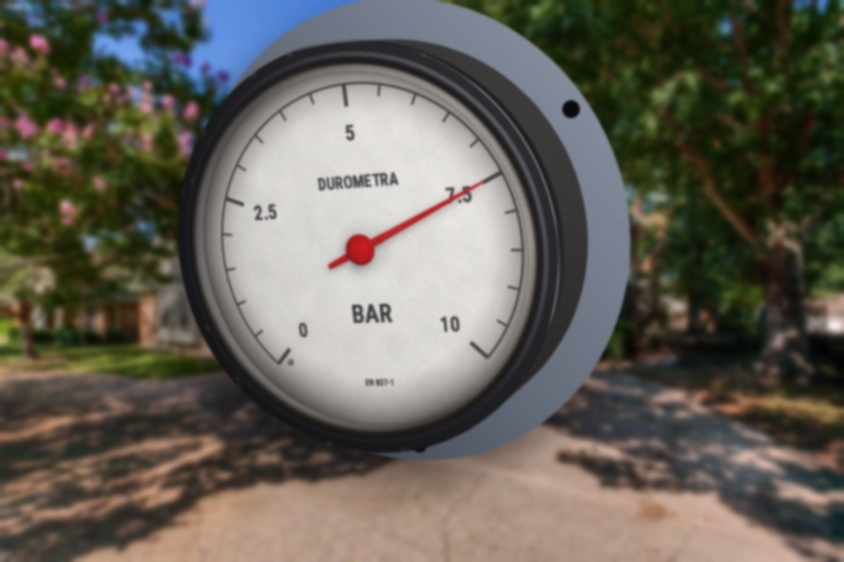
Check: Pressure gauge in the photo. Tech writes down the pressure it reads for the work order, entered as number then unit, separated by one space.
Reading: 7.5 bar
